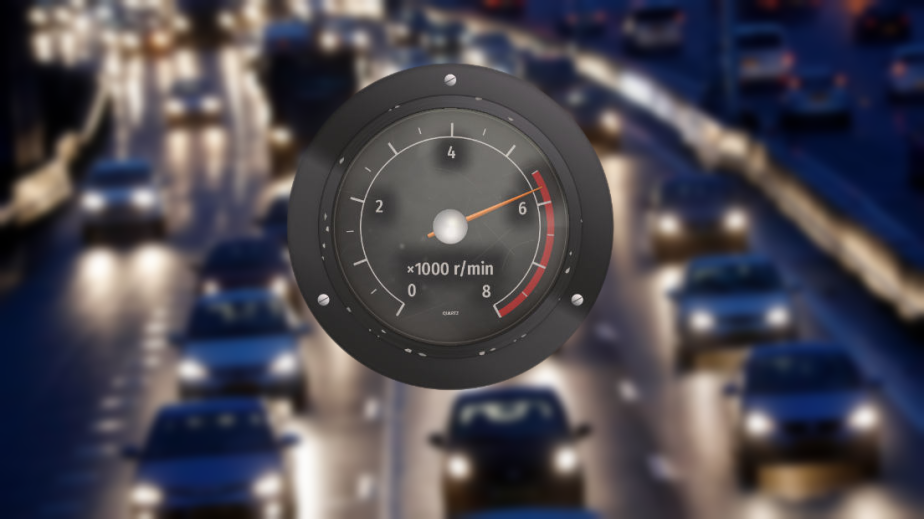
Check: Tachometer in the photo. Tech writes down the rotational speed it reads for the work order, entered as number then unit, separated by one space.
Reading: 5750 rpm
